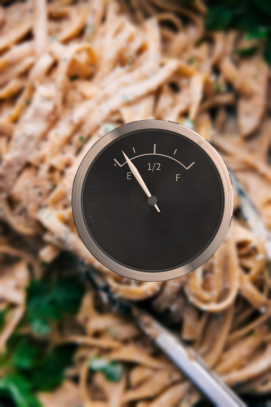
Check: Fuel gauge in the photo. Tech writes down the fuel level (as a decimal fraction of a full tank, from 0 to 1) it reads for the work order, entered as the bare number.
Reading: 0.125
